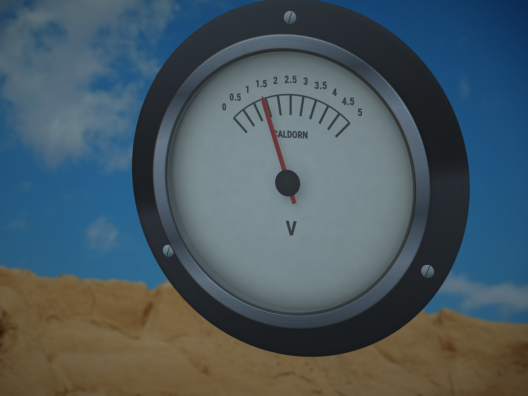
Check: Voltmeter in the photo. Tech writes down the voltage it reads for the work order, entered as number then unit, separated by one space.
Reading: 1.5 V
